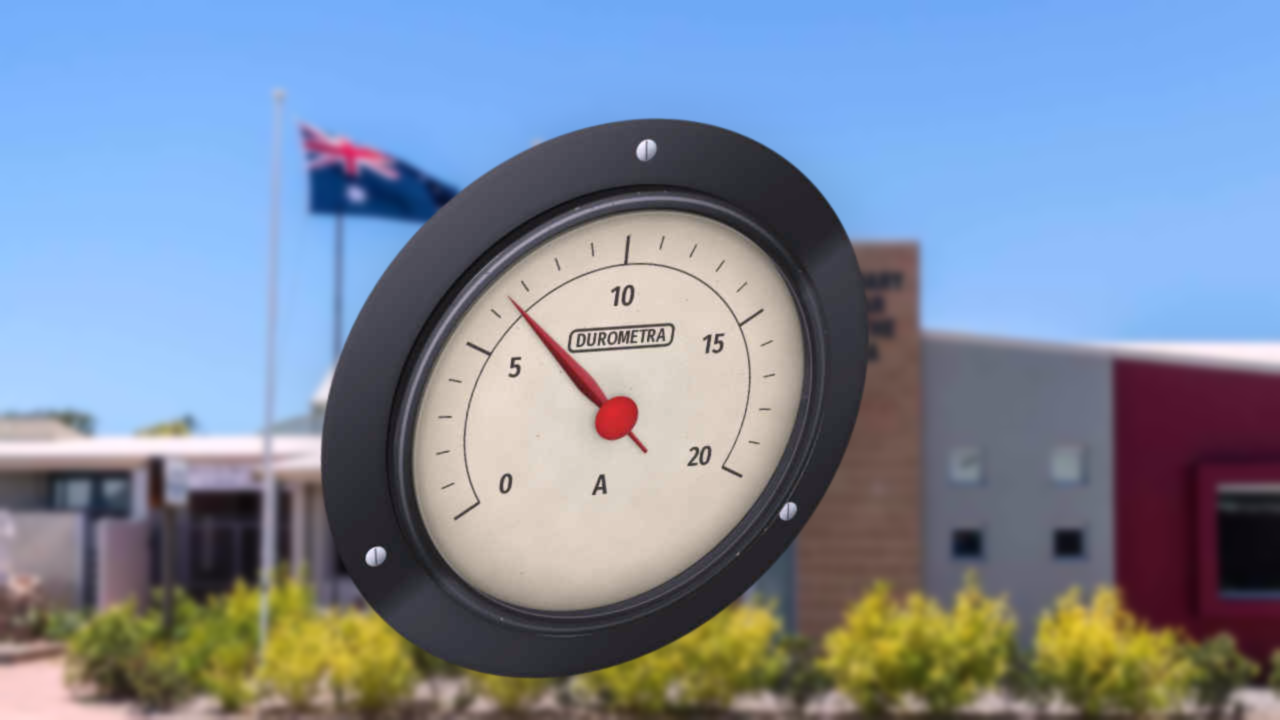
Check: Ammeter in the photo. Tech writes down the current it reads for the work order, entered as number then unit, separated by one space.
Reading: 6.5 A
